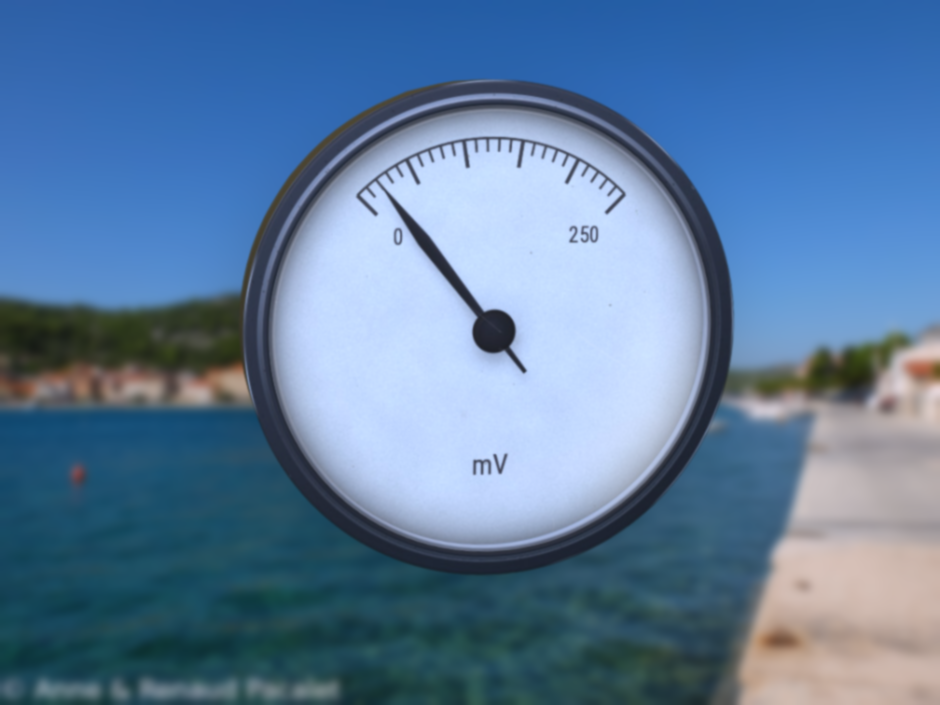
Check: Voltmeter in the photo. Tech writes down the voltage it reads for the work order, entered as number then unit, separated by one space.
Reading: 20 mV
